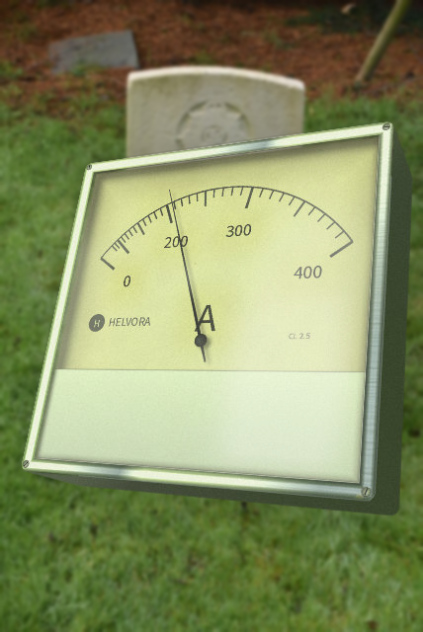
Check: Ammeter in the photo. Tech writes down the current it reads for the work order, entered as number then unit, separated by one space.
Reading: 210 A
